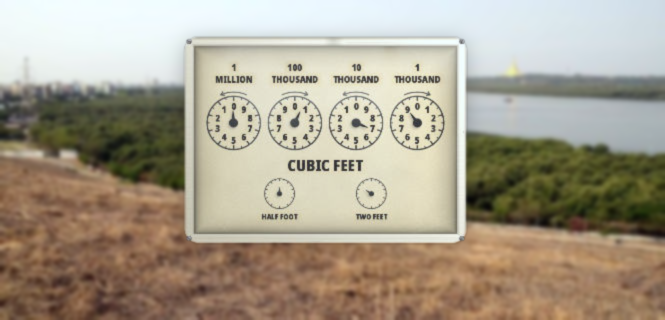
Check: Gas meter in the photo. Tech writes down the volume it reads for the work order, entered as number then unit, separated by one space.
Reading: 6900 ft³
